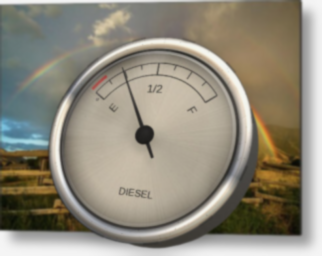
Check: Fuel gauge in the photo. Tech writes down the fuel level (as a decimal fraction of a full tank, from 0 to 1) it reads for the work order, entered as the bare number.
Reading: 0.25
